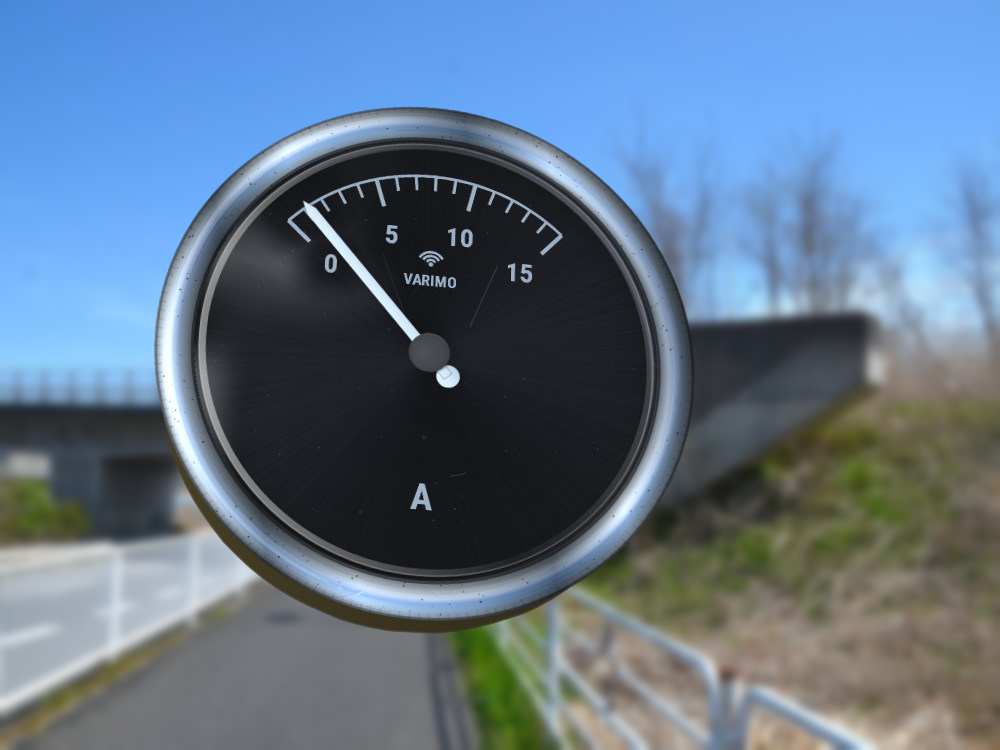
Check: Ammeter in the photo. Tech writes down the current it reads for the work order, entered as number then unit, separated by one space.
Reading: 1 A
